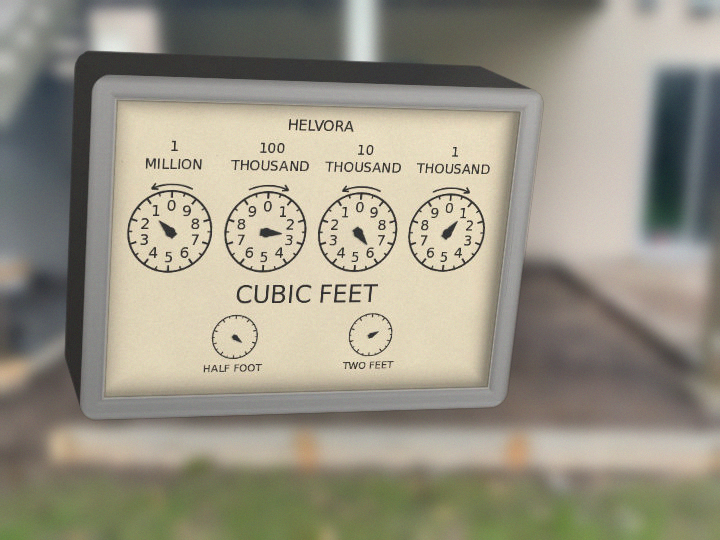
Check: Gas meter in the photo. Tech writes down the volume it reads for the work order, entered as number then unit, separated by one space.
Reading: 126100 ft³
